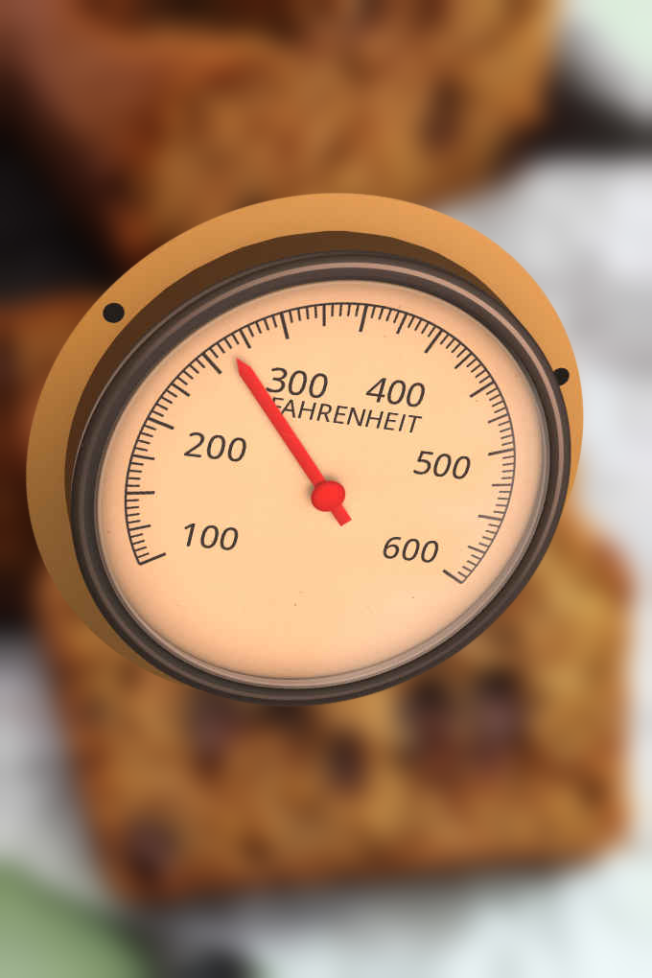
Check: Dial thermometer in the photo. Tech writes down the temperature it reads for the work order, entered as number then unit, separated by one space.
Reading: 265 °F
